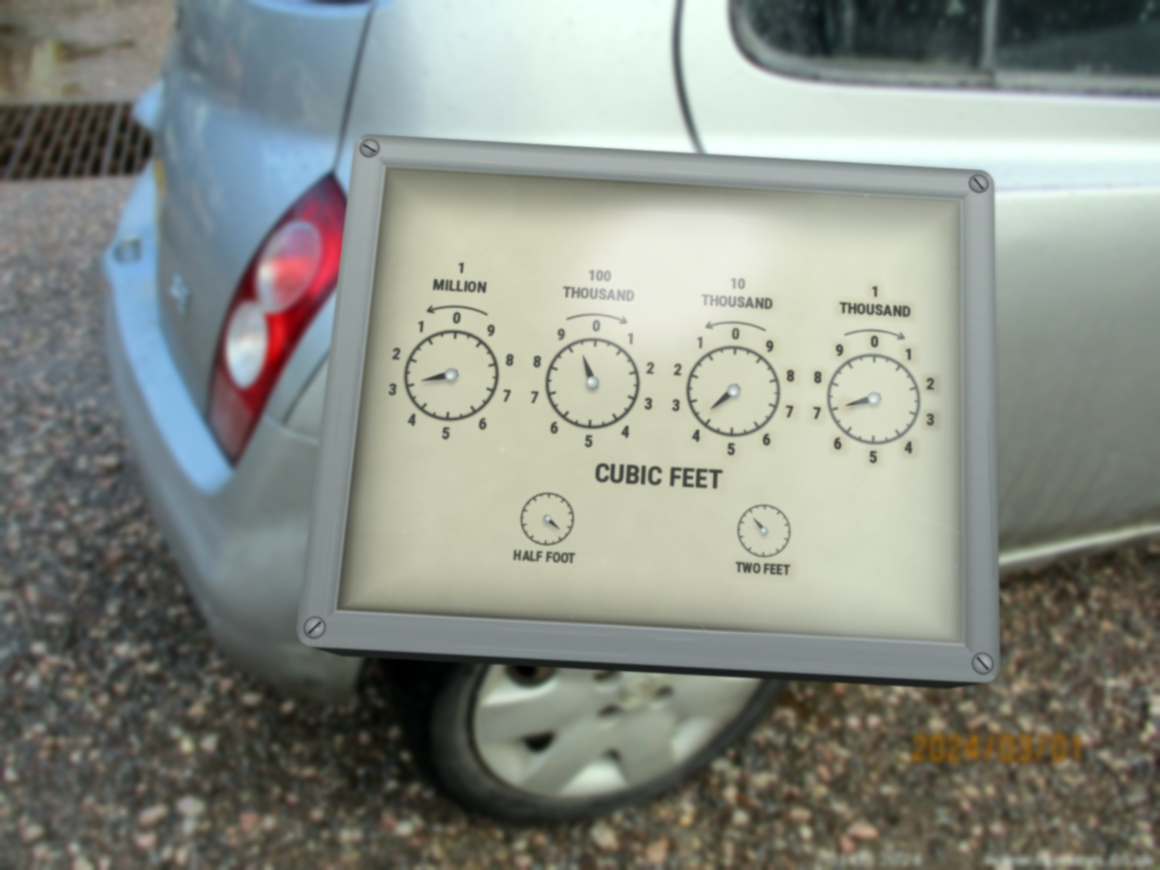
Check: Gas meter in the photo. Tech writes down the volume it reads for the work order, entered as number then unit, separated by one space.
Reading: 293700 ft³
